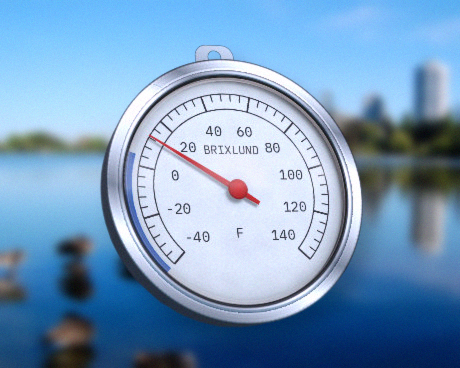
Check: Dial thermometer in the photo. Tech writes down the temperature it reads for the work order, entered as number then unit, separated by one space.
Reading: 12 °F
